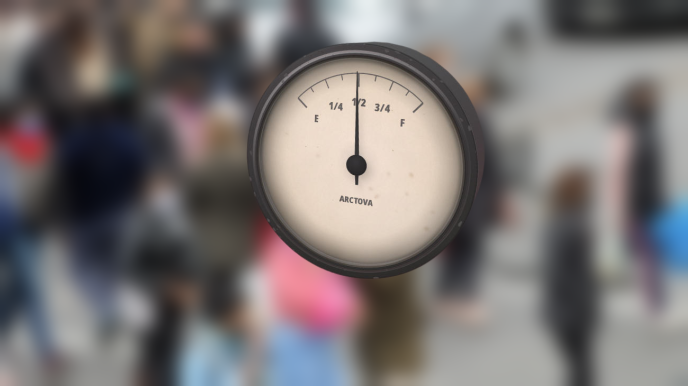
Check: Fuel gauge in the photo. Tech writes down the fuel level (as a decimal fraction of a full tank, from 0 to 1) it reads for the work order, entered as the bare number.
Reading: 0.5
